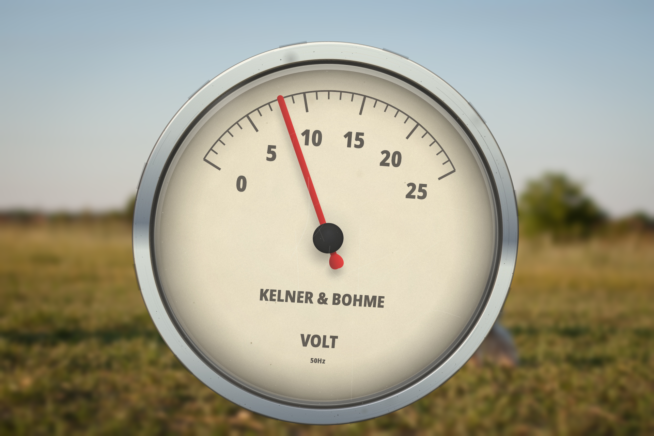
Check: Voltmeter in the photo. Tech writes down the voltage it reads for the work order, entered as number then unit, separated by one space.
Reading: 8 V
